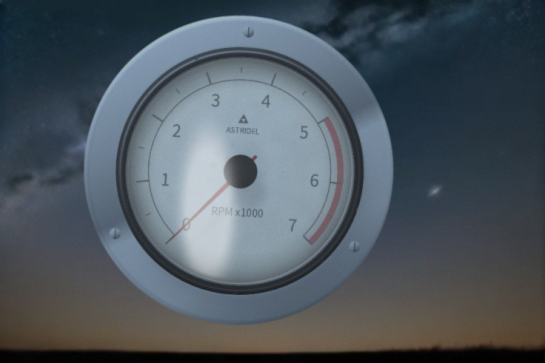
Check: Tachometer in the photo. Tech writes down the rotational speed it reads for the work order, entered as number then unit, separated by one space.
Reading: 0 rpm
